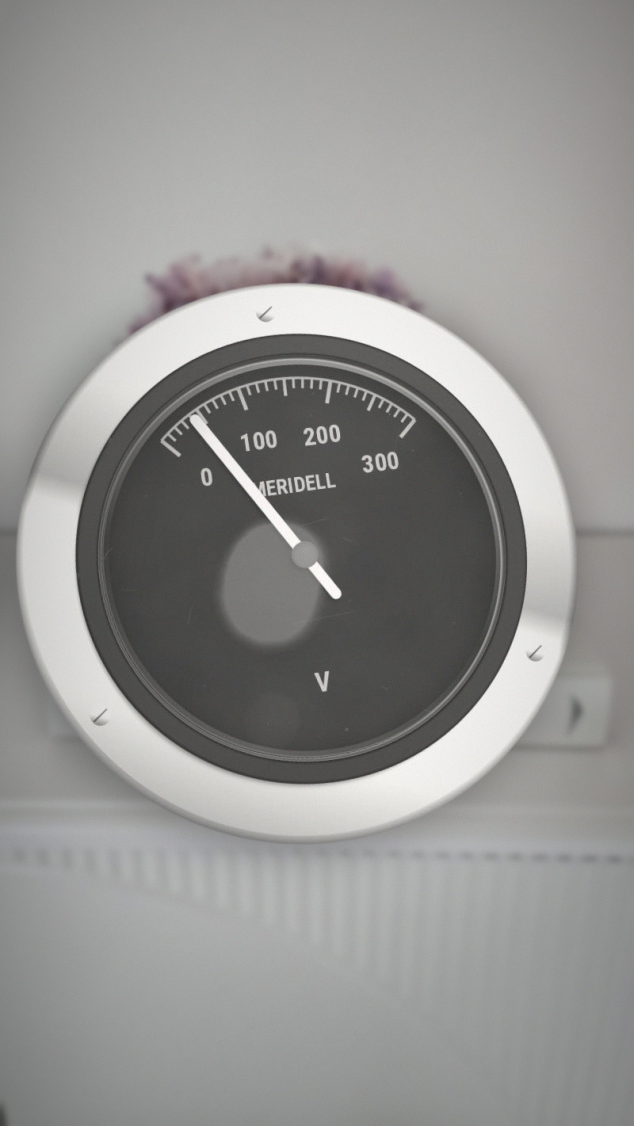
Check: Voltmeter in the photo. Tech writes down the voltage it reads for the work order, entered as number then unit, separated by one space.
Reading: 40 V
